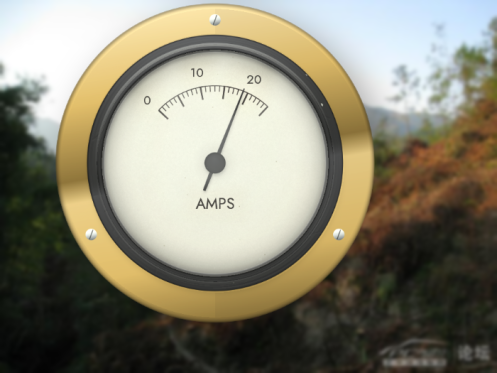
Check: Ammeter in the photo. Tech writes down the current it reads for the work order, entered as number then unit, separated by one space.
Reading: 19 A
